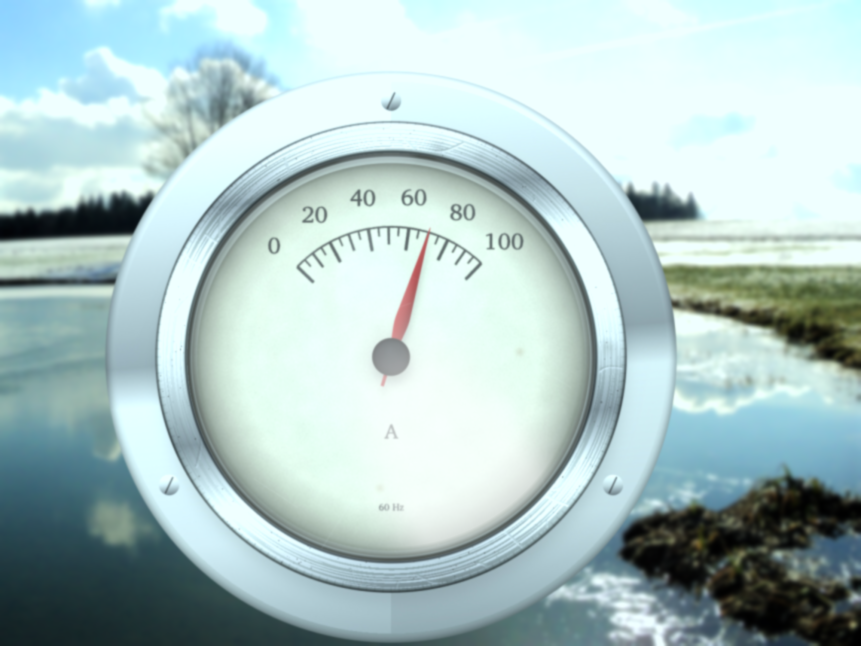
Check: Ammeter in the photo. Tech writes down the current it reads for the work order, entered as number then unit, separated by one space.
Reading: 70 A
